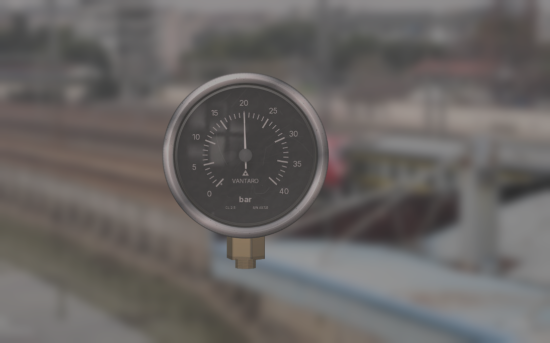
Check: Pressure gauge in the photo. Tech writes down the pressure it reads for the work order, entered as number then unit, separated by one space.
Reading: 20 bar
